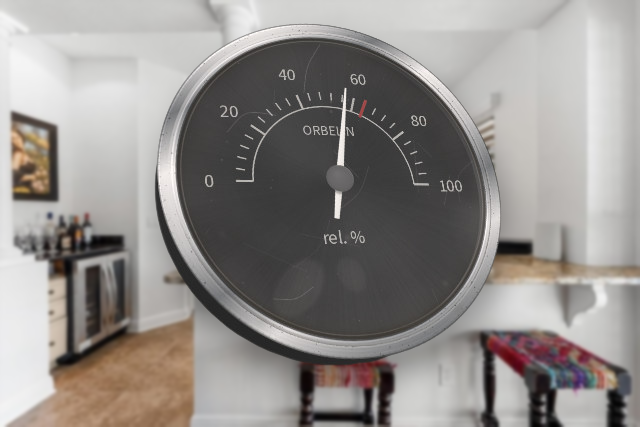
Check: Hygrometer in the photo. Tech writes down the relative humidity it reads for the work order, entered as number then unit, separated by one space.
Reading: 56 %
